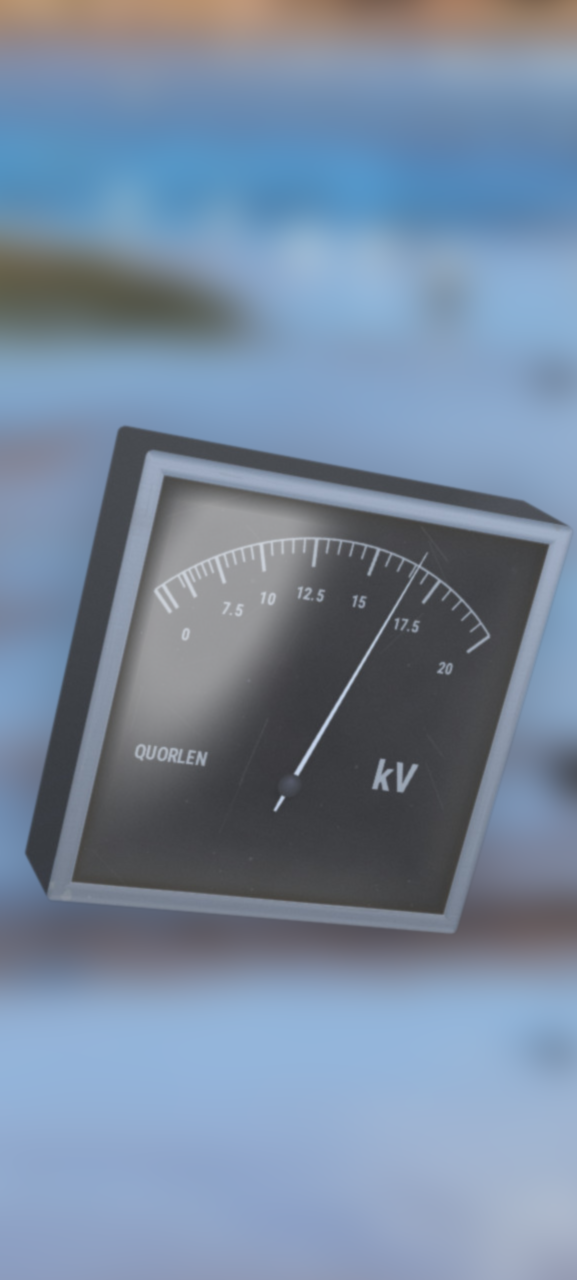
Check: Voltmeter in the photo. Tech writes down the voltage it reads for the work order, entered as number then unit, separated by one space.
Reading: 16.5 kV
